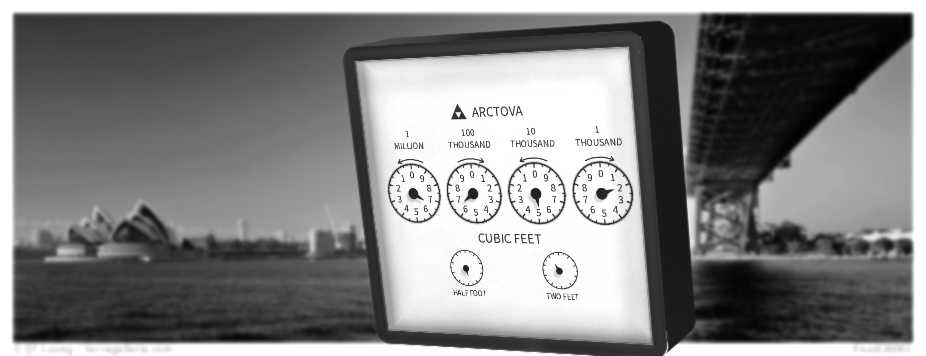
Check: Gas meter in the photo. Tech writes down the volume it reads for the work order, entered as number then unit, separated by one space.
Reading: 665200 ft³
